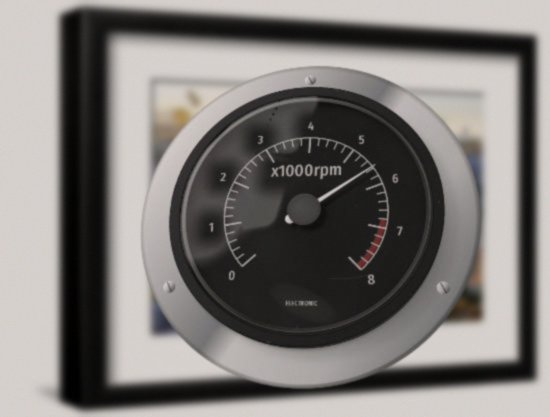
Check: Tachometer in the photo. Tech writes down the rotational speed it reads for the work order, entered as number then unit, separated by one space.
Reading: 5600 rpm
